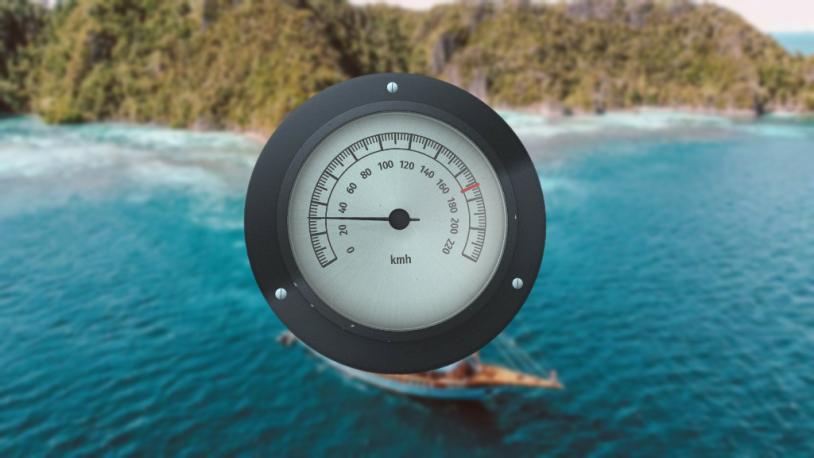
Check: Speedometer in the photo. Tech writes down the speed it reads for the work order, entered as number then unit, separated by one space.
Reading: 30 km/h
